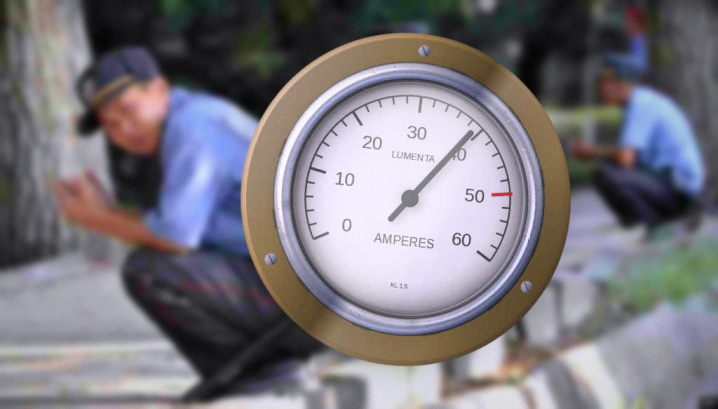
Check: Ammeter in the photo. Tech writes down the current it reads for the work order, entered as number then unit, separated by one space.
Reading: 39 A
